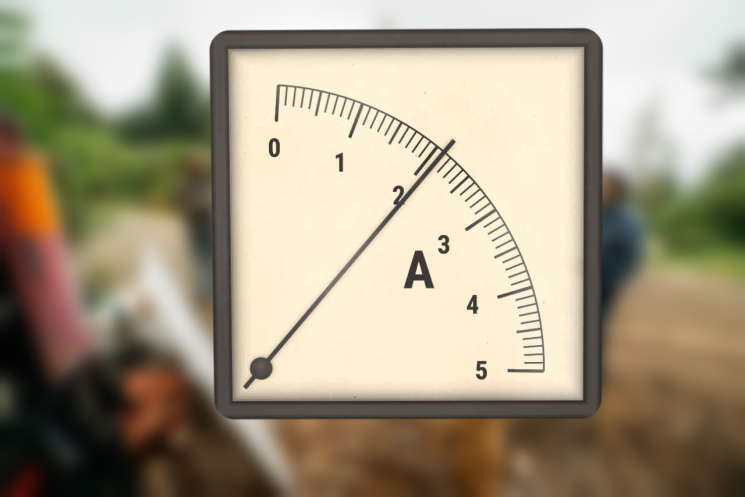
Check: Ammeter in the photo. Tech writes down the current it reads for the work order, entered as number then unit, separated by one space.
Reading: 2.1 A
